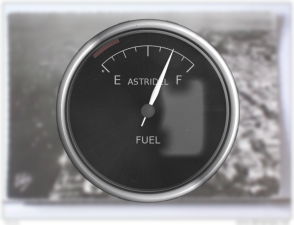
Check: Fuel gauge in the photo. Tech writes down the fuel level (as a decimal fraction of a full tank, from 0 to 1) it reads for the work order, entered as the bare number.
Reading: 0.75
